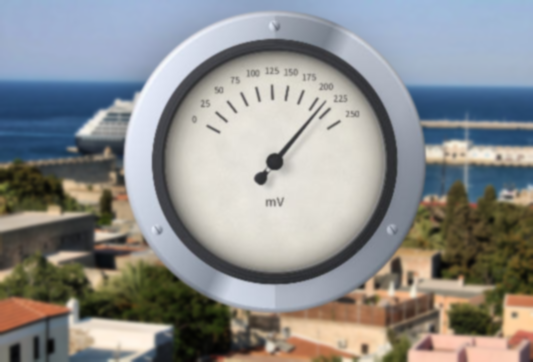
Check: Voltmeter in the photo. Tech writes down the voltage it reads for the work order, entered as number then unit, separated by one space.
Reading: 212.5 mV
